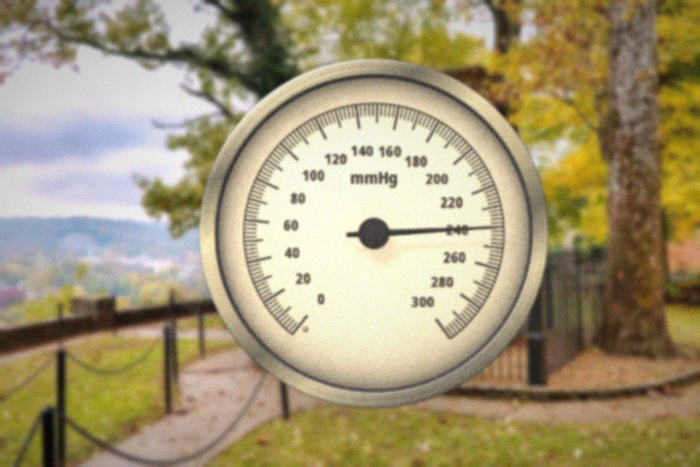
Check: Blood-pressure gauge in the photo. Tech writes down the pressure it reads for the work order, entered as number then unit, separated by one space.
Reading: 240 mmHg
